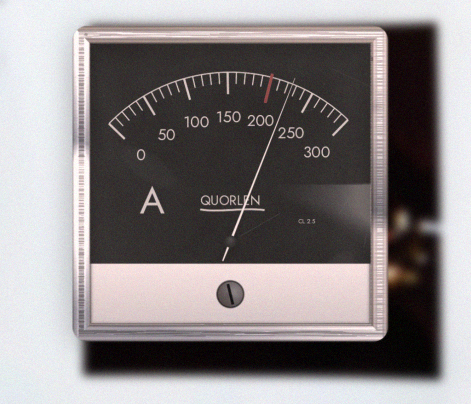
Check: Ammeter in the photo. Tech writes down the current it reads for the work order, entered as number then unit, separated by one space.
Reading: 225 A
